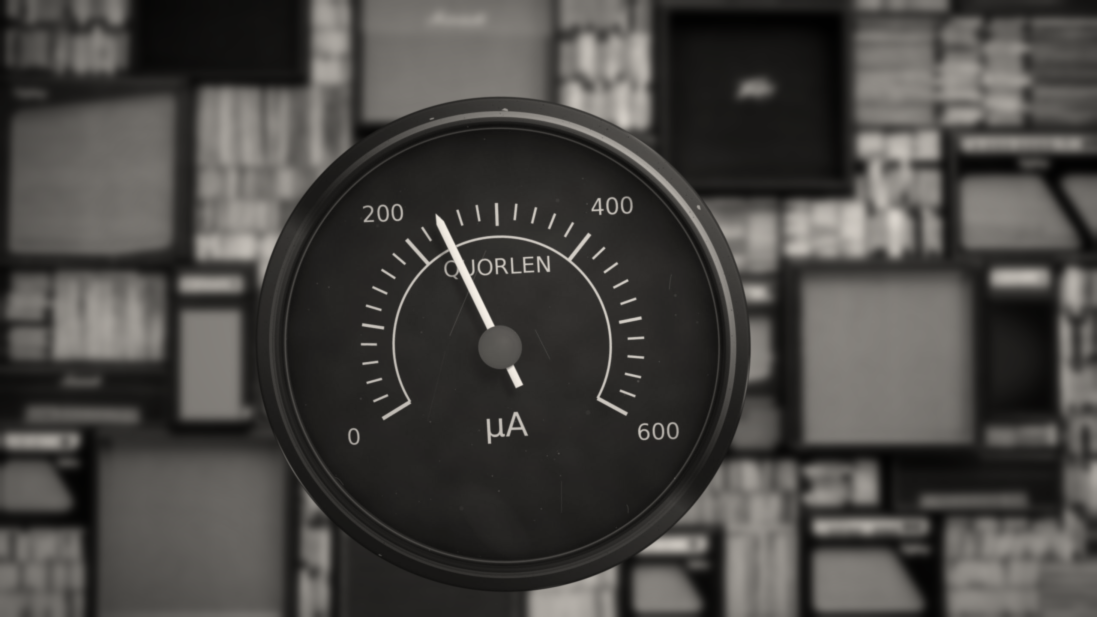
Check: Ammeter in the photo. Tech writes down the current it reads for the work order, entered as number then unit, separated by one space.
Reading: 240 µA
